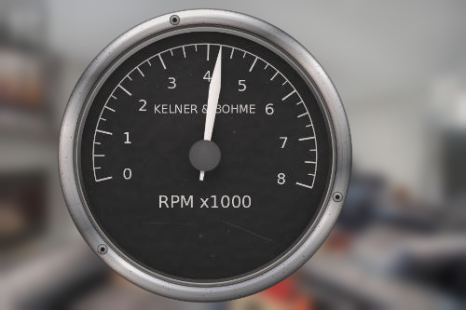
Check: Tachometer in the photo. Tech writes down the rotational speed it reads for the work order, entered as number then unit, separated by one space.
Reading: 4250 rpm
